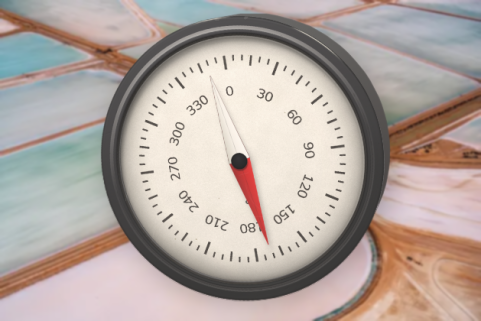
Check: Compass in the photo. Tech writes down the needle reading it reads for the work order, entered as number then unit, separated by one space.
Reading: 170 °
